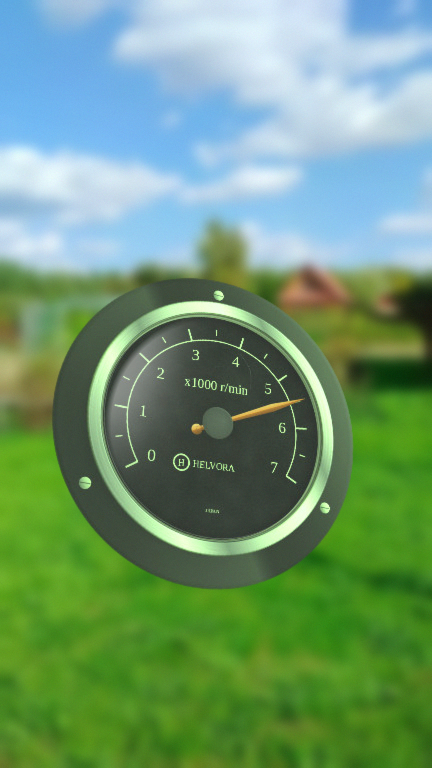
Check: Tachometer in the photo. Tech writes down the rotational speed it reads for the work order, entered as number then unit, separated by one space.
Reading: 5500 rpm
